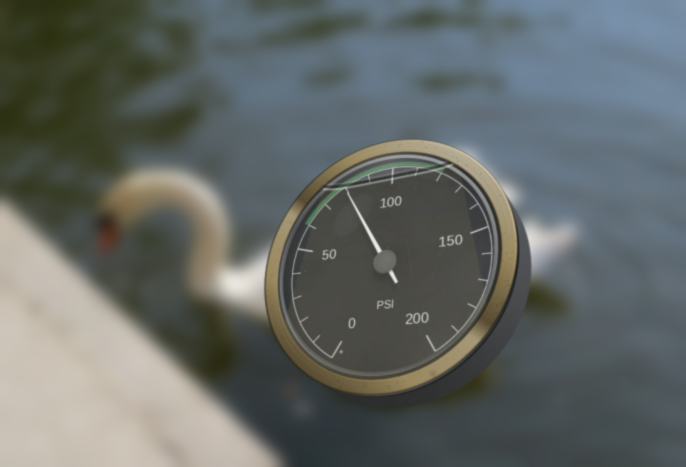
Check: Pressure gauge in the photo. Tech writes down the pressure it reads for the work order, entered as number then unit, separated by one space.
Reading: 80 psi
